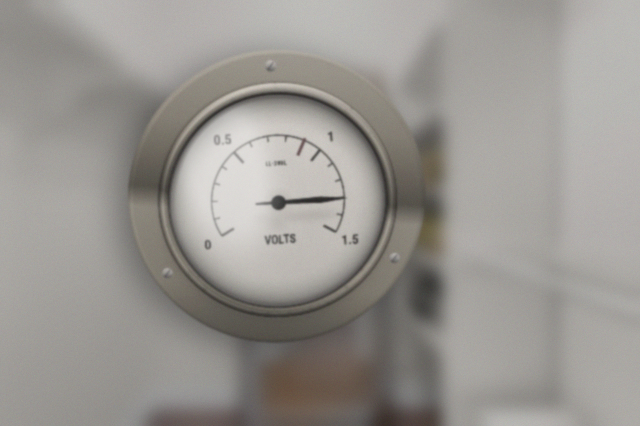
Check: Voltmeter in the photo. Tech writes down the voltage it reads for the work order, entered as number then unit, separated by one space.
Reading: 1.3 V
